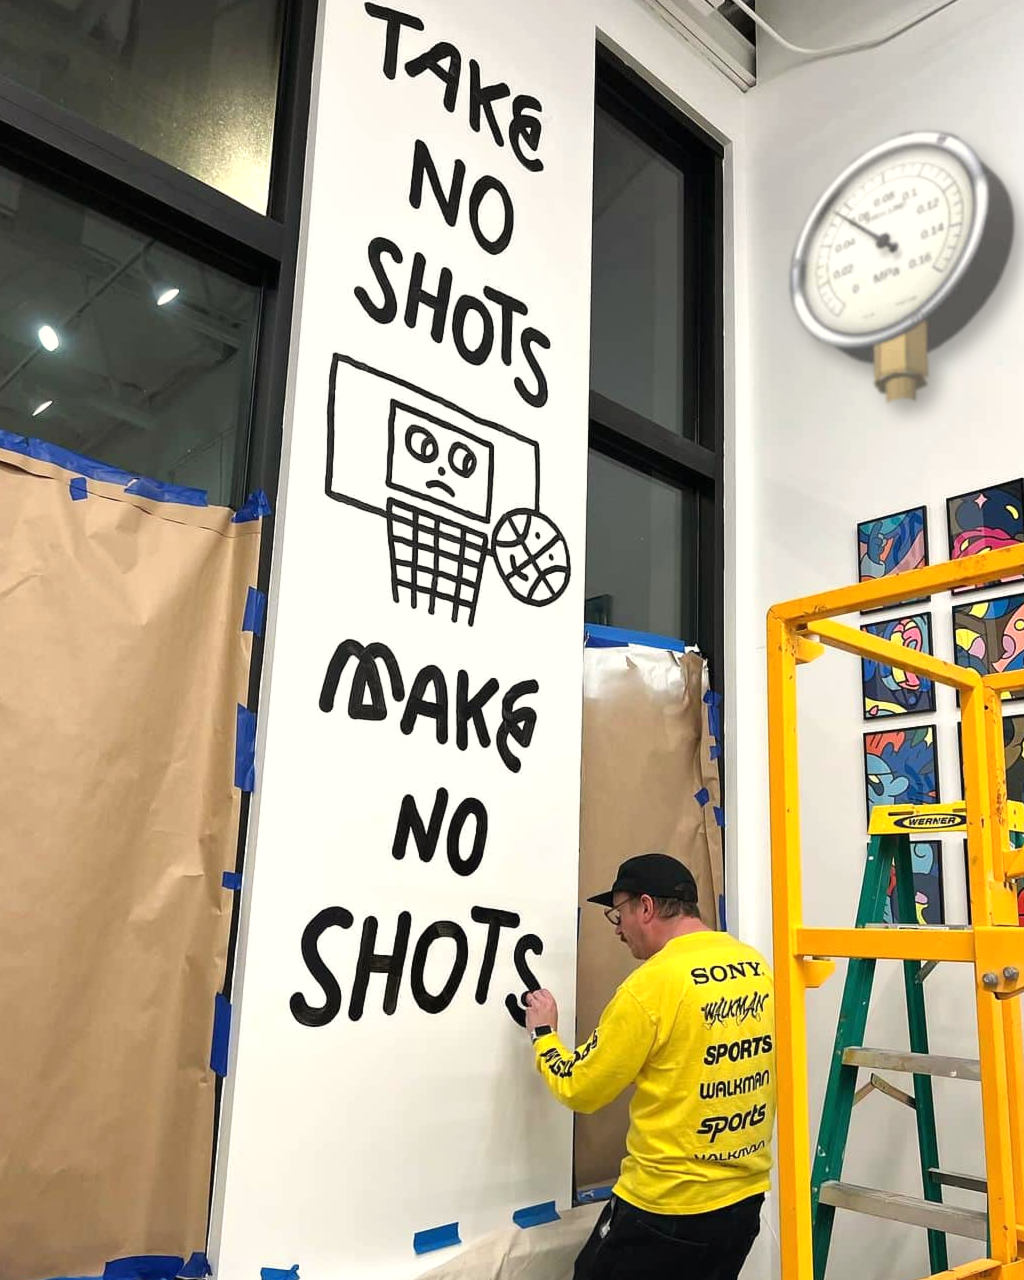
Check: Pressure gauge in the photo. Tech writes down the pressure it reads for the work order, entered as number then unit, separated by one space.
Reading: 0.055 MPa
